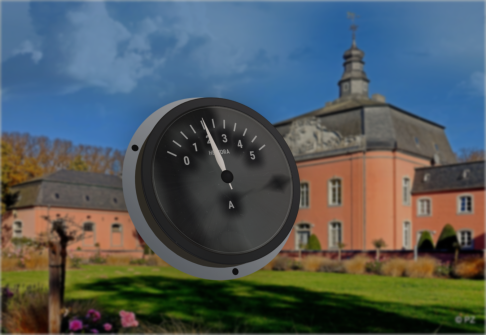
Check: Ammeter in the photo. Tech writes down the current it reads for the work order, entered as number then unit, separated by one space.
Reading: 2 A
